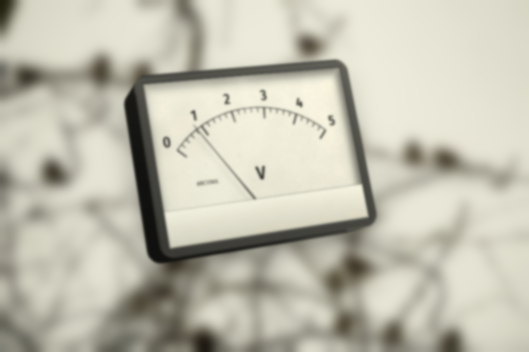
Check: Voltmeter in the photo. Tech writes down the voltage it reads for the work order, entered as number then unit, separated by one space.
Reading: 0.8 V
